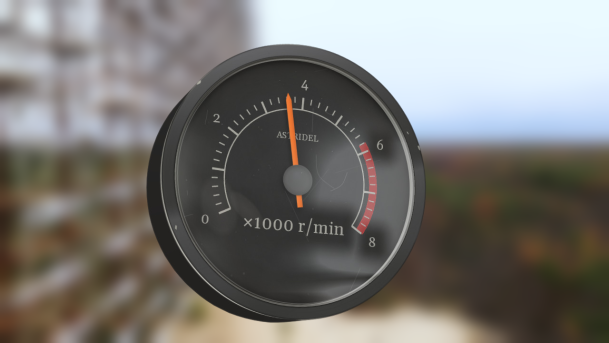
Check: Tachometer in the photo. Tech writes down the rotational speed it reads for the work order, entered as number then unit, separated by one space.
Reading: 3600 rpm
